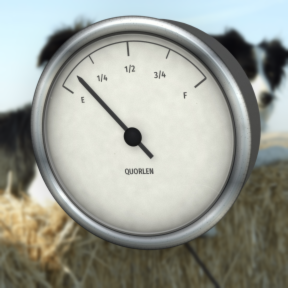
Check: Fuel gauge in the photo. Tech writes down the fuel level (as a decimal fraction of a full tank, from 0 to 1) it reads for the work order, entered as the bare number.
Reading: 0.125
